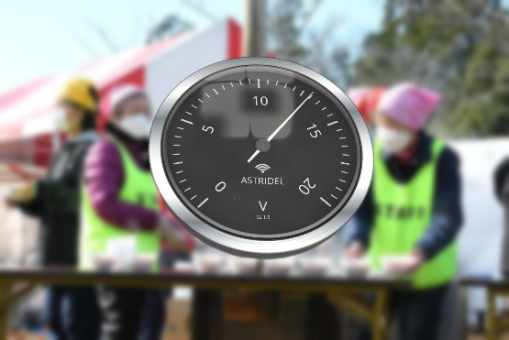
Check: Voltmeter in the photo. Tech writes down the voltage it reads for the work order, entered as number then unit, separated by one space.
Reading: 13 V
